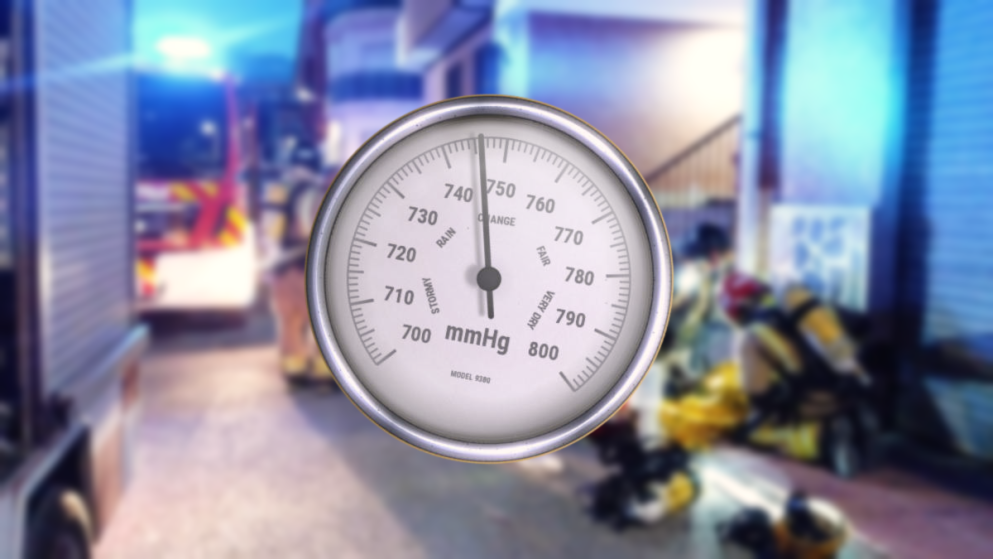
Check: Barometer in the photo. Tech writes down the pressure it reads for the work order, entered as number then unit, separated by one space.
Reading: 746 mmHg
